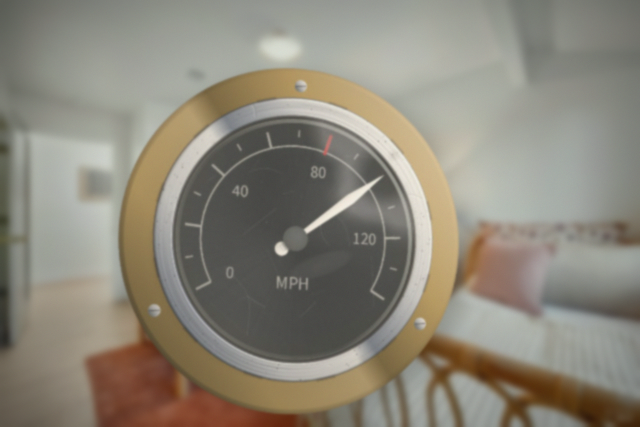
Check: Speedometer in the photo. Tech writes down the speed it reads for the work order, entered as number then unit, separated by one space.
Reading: 100 mph
